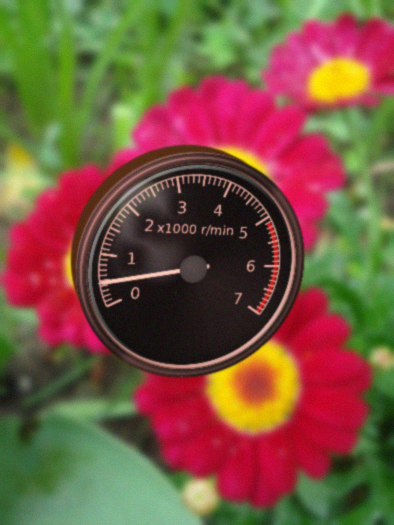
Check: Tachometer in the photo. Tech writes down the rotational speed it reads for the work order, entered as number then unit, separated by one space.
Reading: 500 rpm
